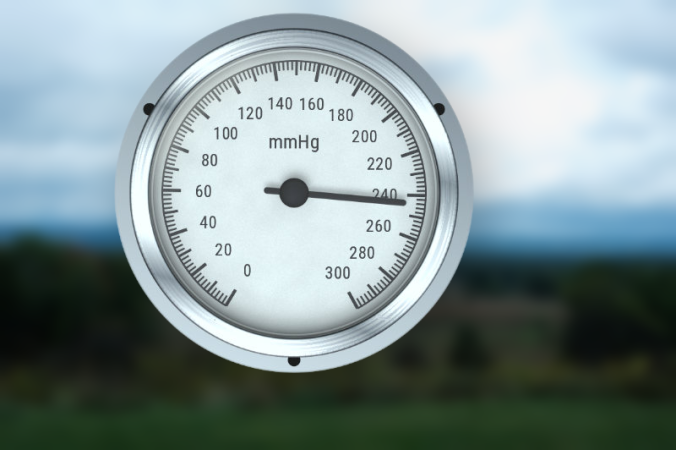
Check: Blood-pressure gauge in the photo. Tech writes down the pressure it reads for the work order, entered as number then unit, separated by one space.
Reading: 244 mmHg
